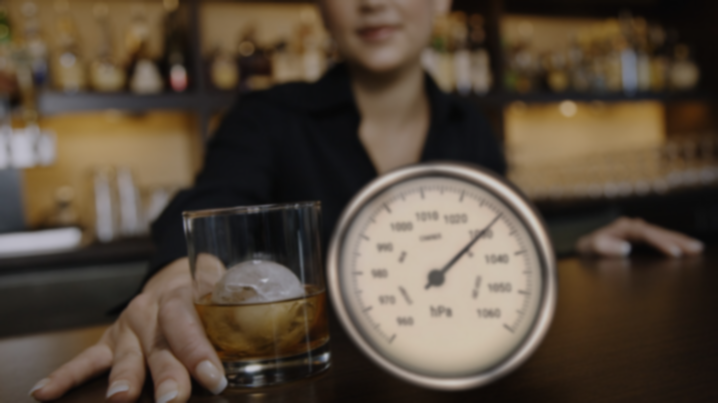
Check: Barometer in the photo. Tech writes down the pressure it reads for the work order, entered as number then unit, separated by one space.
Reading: 1030 hPa
